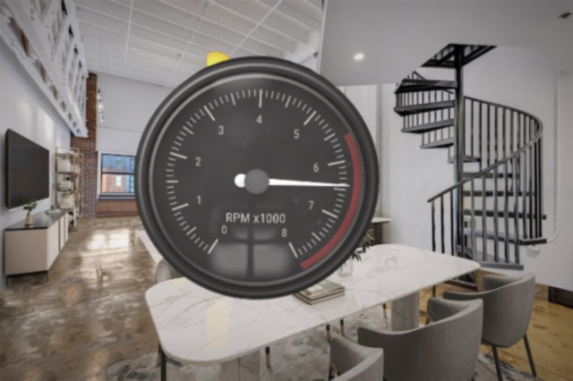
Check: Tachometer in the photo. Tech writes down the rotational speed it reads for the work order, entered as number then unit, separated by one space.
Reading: 6400 rpm
